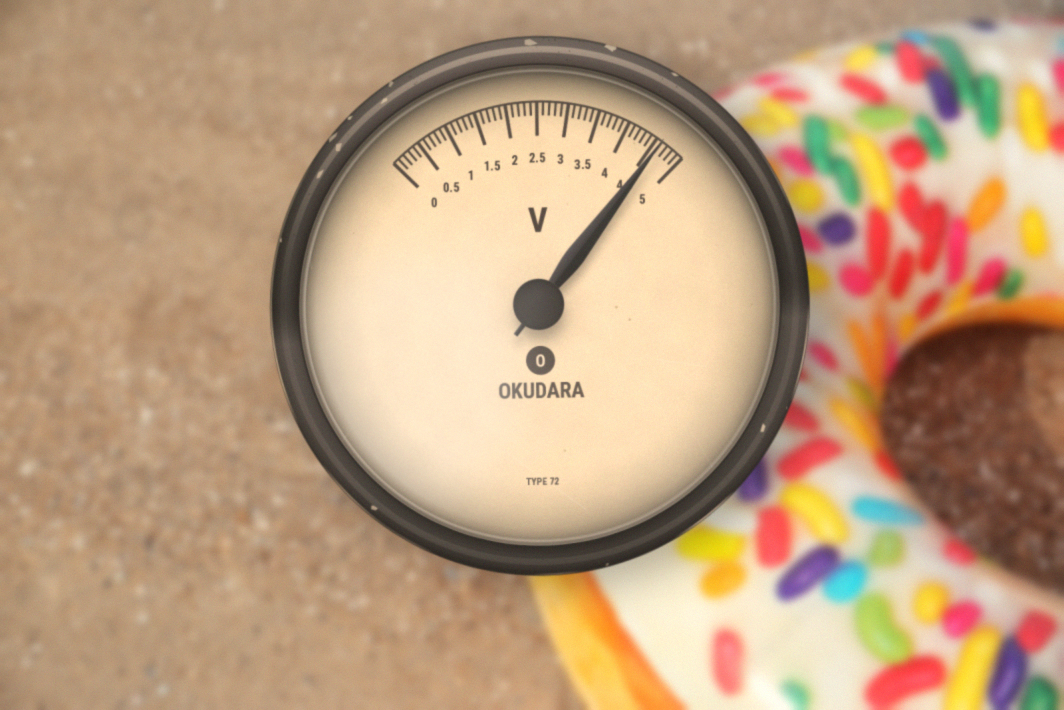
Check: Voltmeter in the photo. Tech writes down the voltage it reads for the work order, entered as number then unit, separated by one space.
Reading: 4.6 V
